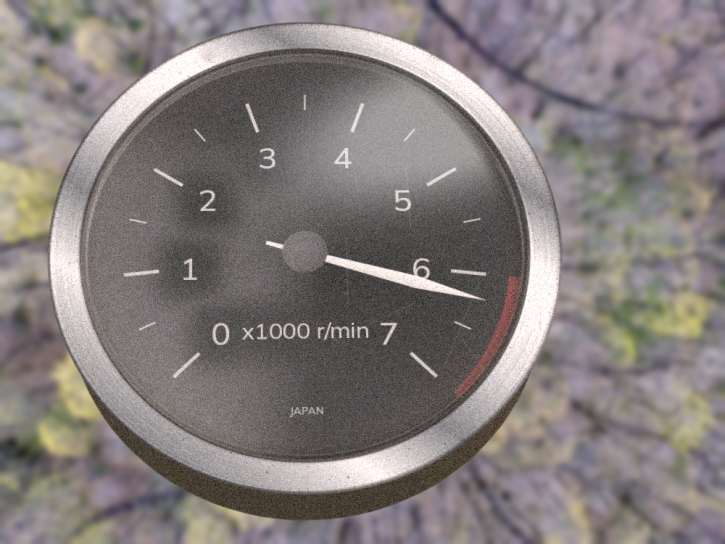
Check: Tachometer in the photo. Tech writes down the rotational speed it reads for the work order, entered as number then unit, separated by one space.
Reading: 6250 rpm
